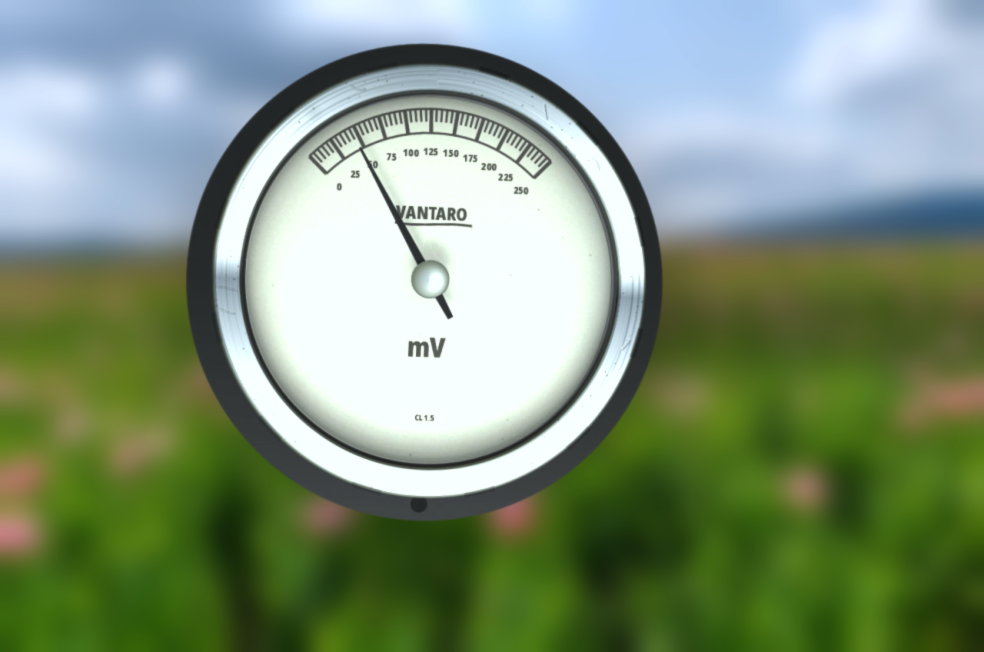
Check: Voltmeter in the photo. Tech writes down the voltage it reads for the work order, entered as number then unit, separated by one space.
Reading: 45 mV
